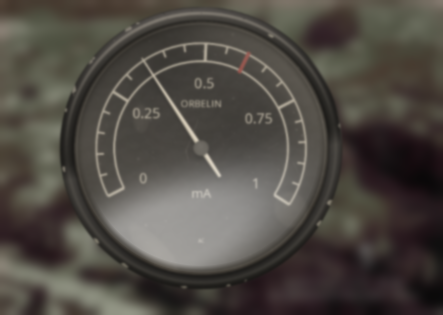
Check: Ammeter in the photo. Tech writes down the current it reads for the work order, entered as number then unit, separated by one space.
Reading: 0.35 mA
